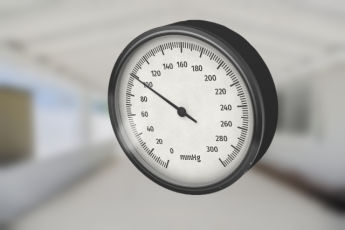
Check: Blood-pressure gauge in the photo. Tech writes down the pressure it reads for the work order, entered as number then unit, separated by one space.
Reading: 100 mmHg
